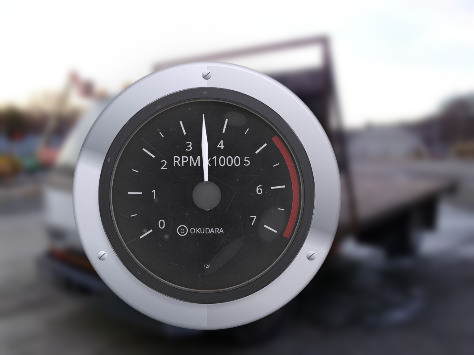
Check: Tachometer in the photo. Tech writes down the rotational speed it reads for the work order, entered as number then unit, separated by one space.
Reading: 3500 rpm
